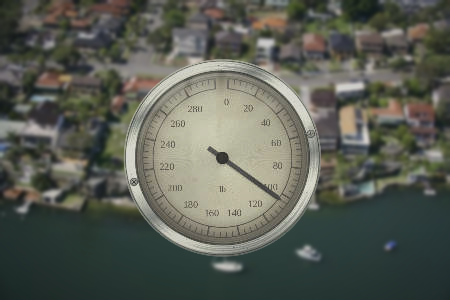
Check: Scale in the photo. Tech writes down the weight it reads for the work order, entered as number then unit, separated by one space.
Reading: 104 lb
